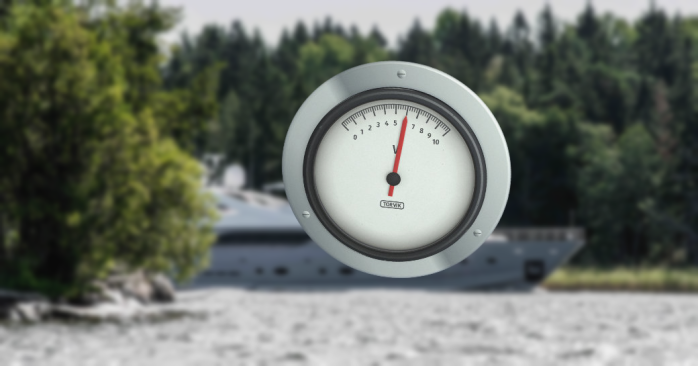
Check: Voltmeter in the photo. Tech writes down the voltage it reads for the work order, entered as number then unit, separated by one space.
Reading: 6 V
